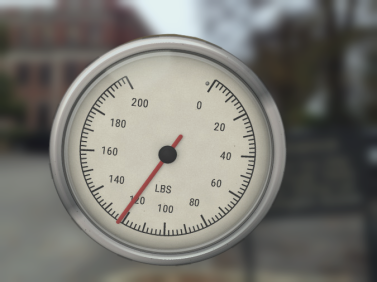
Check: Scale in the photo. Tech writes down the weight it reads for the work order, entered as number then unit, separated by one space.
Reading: 122 lb
